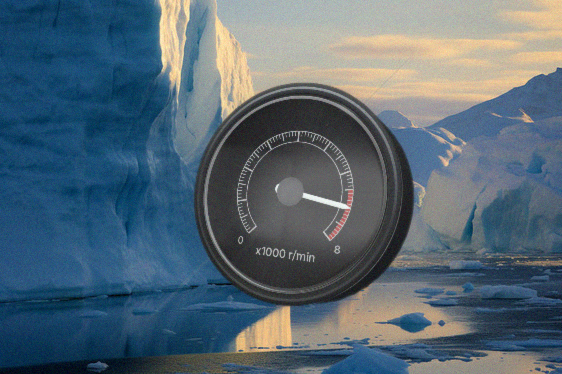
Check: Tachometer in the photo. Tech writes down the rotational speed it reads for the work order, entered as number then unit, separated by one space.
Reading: 7000 rpm
